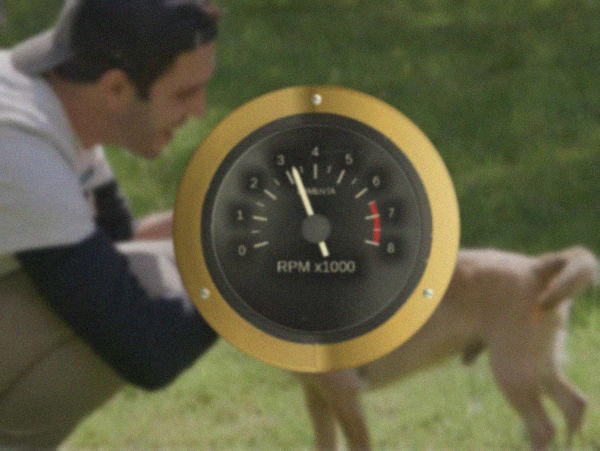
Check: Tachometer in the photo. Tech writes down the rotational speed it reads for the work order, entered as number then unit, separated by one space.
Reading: 3250 rpm
